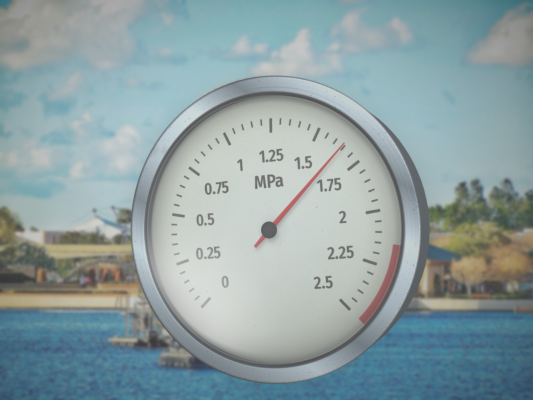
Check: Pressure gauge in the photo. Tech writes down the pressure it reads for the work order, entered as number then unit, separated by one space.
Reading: 1.65 MPa
